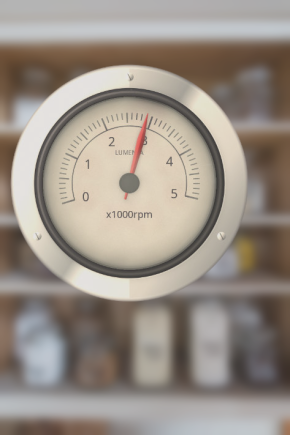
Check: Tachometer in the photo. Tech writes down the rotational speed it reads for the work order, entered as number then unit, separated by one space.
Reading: 2900 rpm
